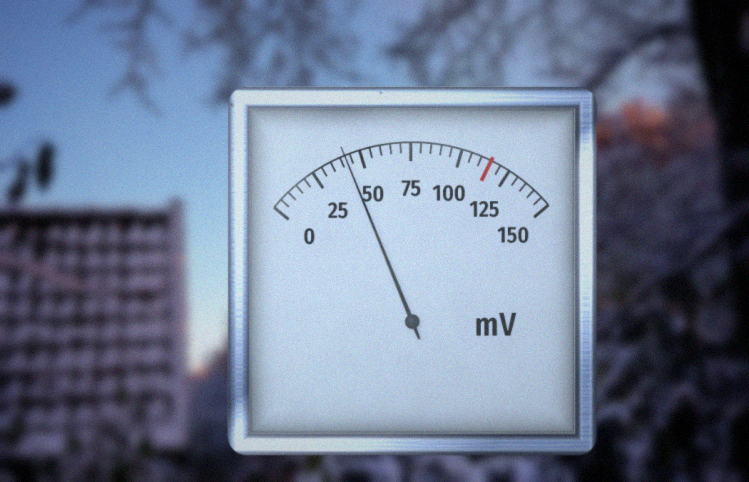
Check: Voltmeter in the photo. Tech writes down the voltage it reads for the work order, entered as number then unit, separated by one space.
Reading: 42.5 mV
